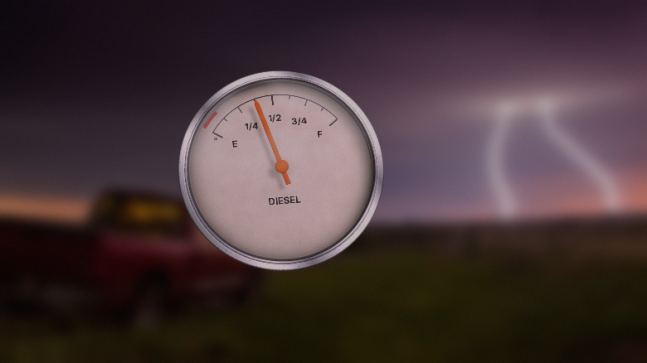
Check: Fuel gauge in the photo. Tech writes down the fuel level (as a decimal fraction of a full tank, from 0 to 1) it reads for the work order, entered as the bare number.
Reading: 0.375
